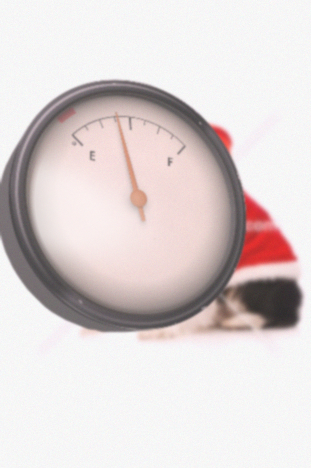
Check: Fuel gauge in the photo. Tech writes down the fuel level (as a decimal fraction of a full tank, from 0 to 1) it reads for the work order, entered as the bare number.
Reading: 0.375
